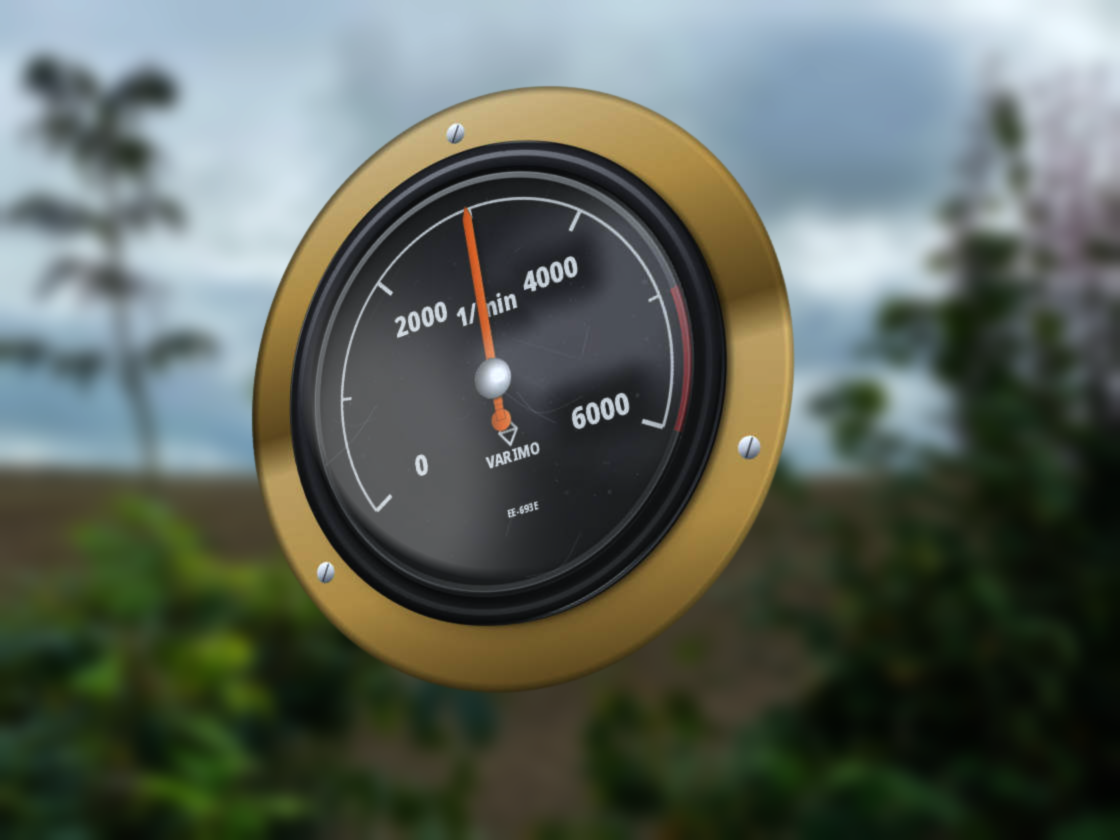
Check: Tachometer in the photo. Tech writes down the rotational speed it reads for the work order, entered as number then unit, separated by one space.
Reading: 3000 rpm
